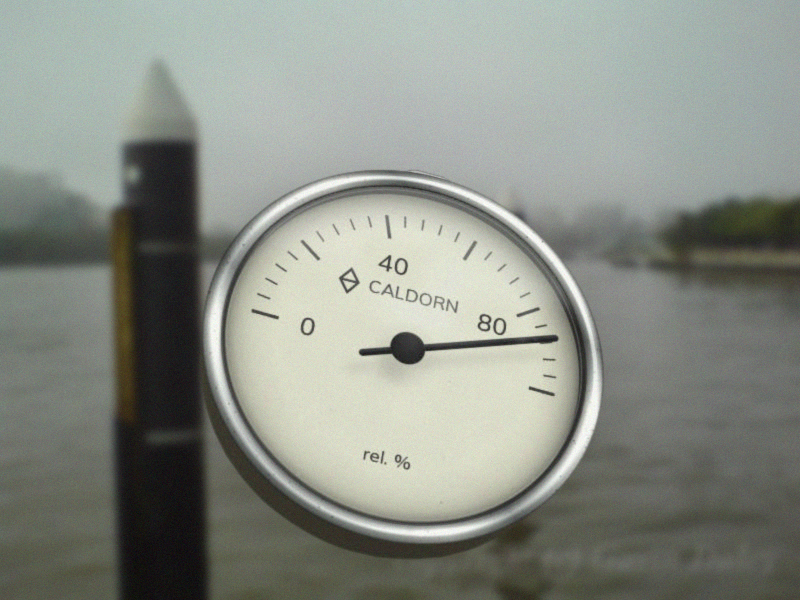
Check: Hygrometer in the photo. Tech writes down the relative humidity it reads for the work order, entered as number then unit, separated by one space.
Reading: 88 %
